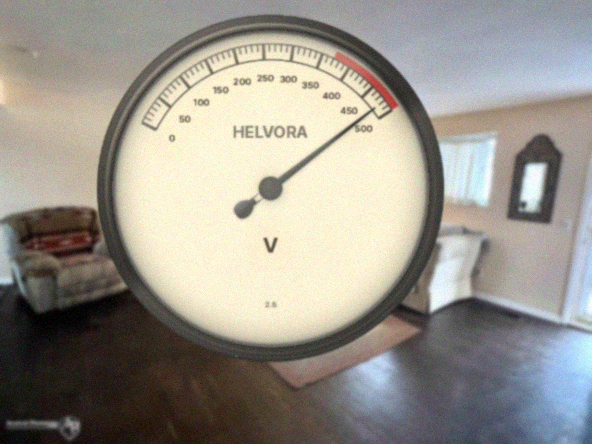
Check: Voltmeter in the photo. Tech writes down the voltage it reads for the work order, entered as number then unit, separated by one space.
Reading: 480 V
